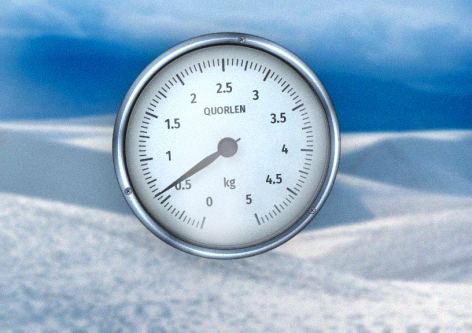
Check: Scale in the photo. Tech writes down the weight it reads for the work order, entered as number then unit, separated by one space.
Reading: 0.6 kg
